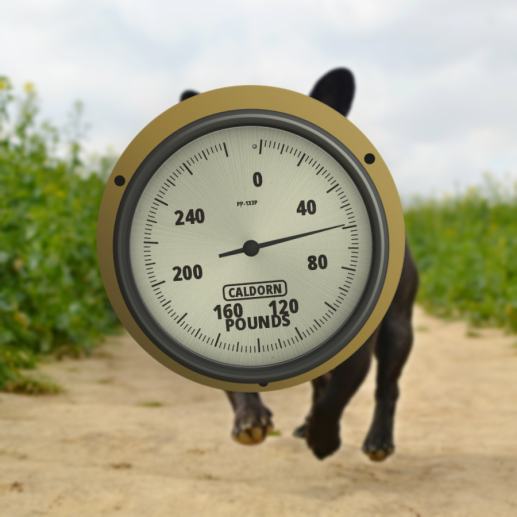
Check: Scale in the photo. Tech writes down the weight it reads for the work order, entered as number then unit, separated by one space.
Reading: 58 lb
